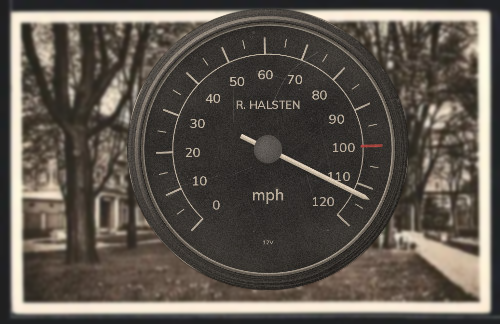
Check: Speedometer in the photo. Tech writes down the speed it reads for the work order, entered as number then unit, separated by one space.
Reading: 112.5 mph
